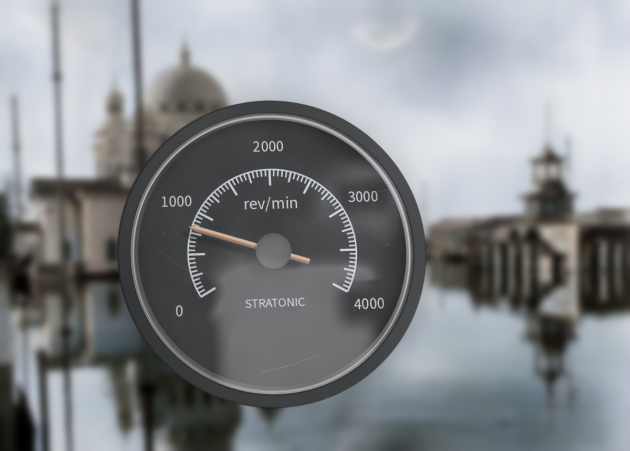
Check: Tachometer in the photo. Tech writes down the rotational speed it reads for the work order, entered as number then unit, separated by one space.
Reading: 800 rpm
